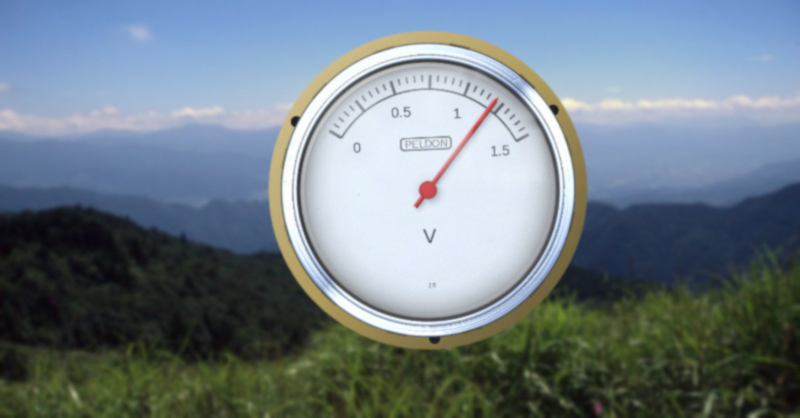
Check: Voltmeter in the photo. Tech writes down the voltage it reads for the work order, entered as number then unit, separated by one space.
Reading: 1.2 V
